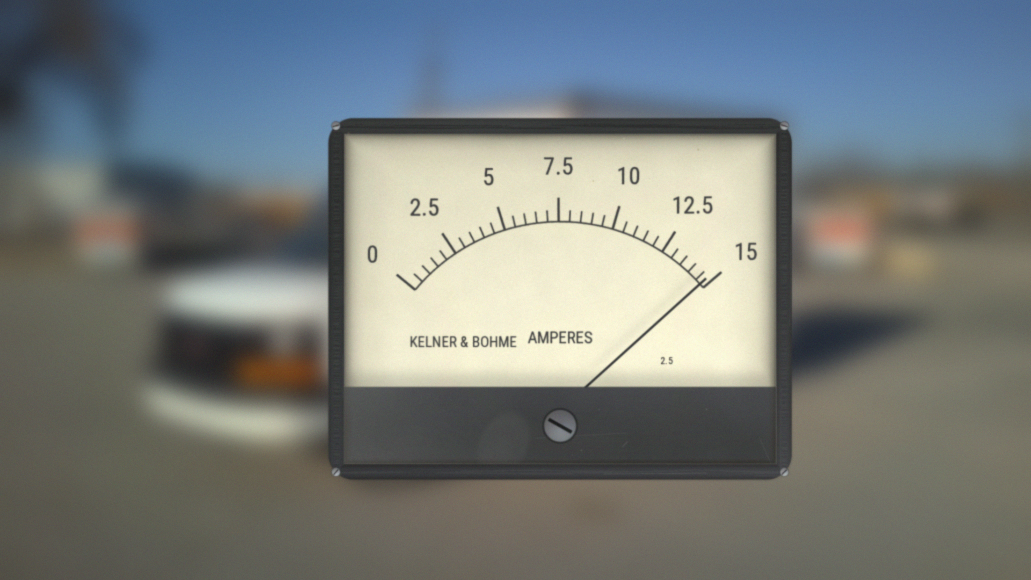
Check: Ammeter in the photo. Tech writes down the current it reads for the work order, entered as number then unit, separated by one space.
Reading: 14.75 A
